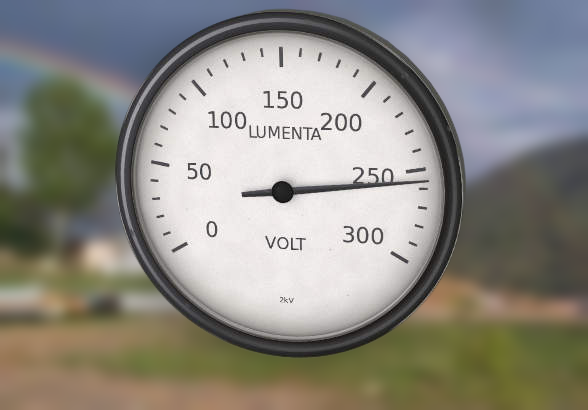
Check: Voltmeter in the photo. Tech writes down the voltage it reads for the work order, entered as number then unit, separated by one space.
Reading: 255 V
